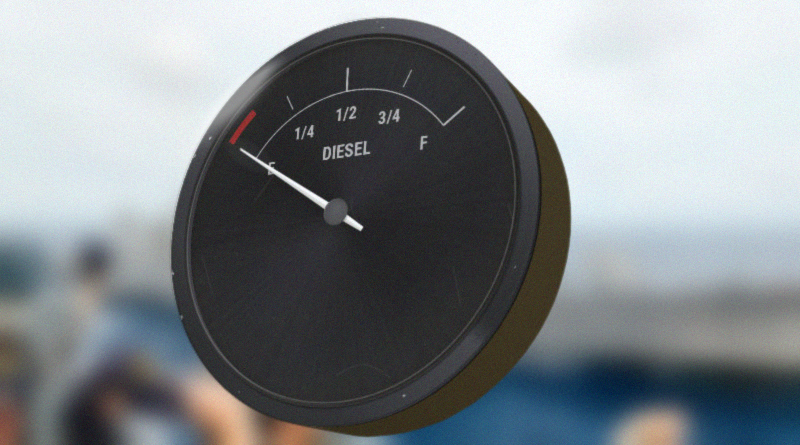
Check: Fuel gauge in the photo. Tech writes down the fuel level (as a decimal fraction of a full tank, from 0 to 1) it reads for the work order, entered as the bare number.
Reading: 0
